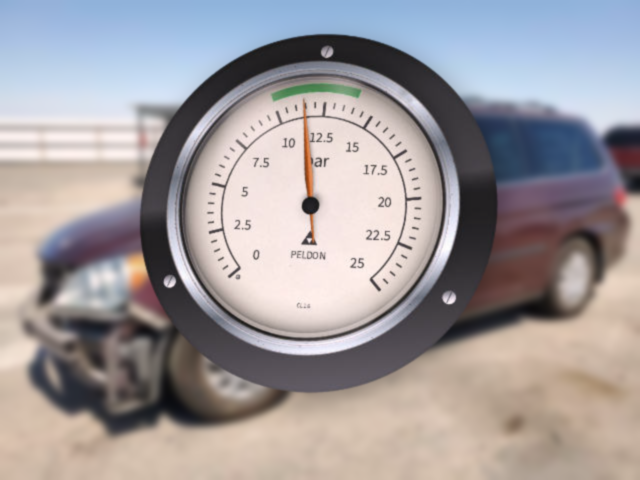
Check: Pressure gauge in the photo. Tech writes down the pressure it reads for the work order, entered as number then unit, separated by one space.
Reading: 11.5 bar
